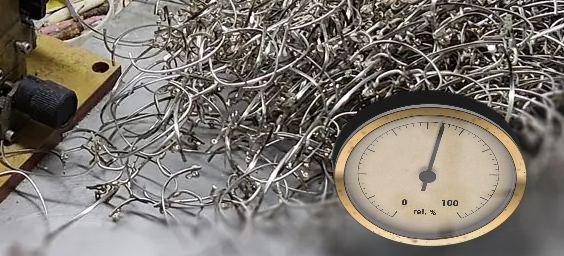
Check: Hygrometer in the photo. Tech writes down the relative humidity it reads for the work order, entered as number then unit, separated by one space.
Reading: 54 %
